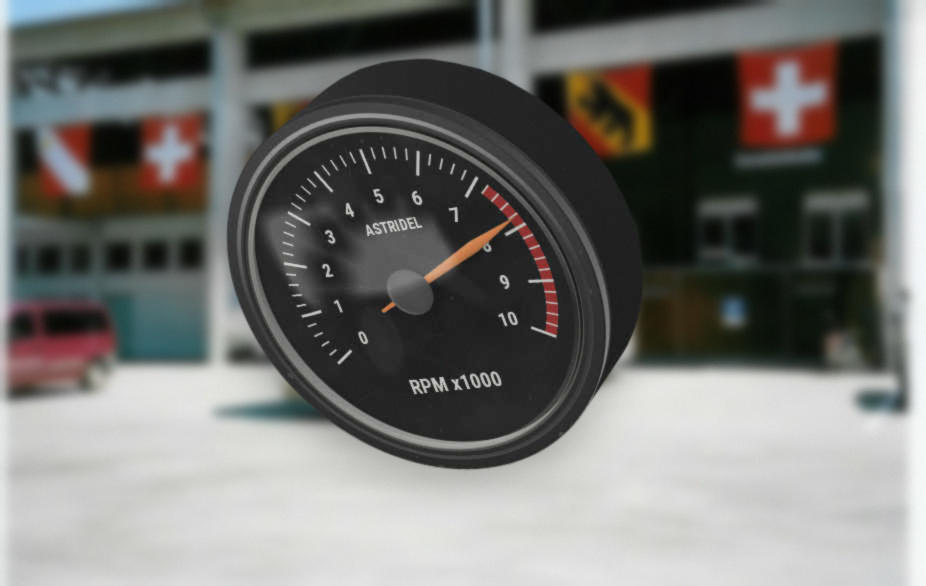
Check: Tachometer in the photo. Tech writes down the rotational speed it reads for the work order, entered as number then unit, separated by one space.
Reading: 7800 rpm
